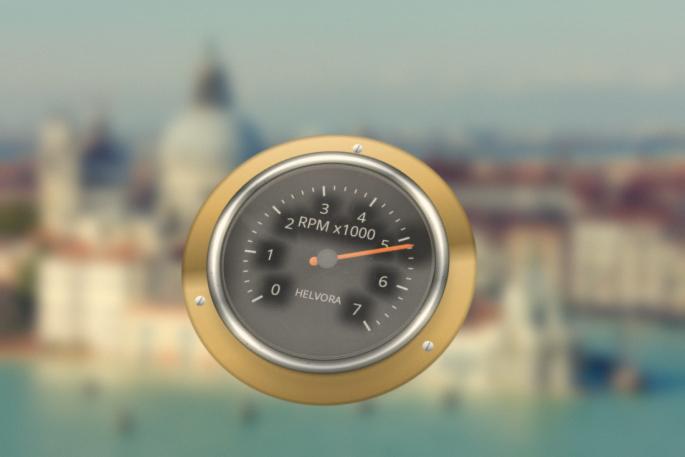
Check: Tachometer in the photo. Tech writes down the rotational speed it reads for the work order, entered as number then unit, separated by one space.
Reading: 5200 rpm
